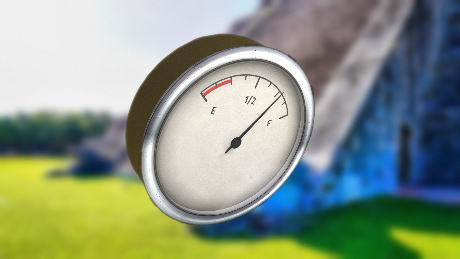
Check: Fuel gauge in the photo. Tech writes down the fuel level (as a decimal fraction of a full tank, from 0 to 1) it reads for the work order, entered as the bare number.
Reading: 0.75
